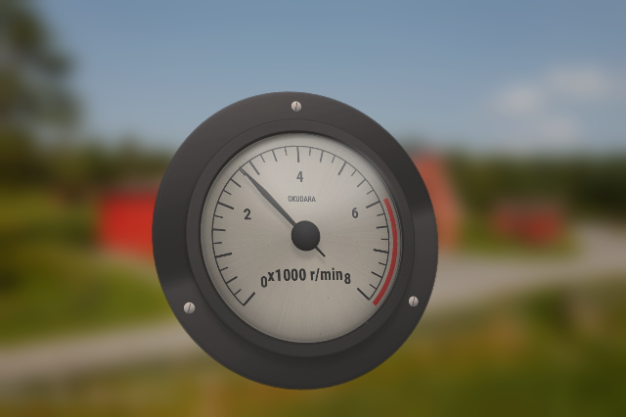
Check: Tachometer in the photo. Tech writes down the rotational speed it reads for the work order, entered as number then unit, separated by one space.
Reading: 2750 rpm
